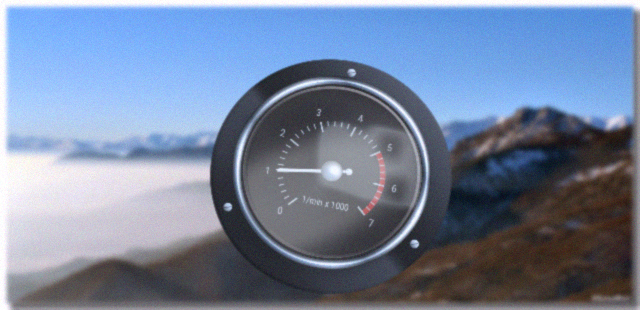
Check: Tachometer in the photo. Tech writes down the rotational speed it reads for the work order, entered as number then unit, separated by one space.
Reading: 1000 rpm
